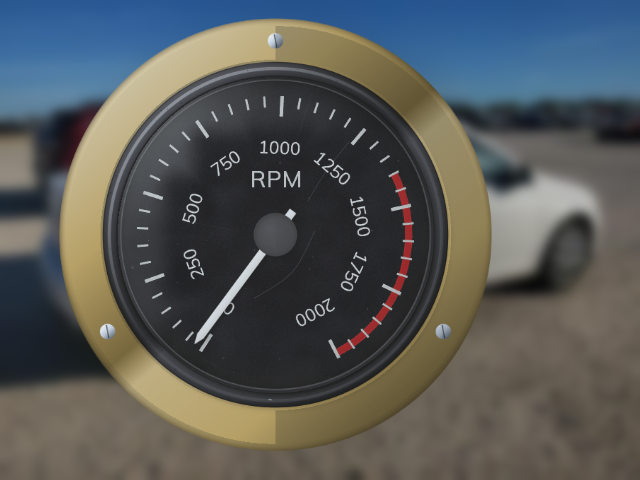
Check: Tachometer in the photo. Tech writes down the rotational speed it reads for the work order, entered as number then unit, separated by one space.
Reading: 25 rpm
